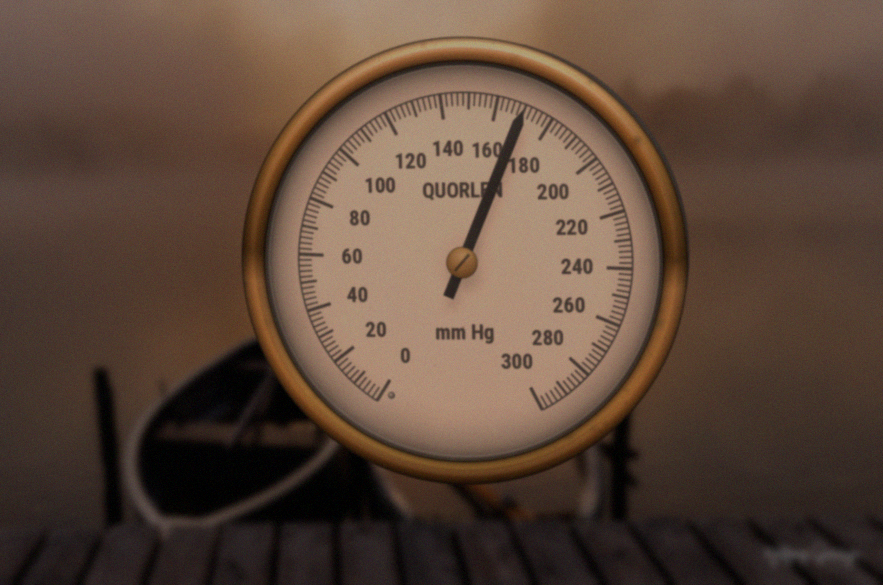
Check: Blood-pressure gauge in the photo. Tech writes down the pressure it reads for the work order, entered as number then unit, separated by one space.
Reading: 170 mmHg
